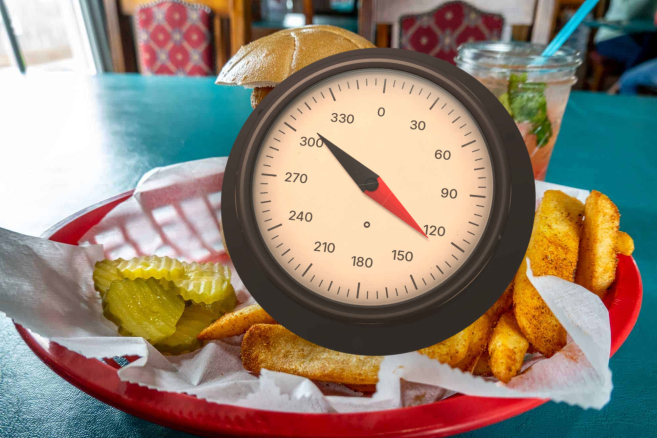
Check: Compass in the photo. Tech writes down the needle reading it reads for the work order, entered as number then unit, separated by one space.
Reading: 127.5 °
